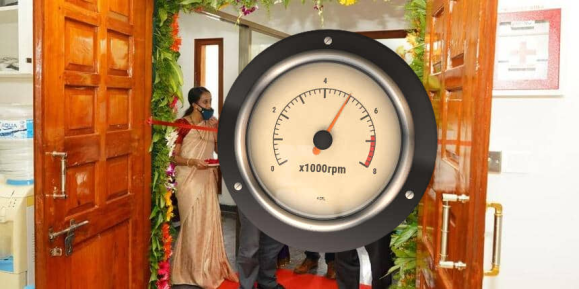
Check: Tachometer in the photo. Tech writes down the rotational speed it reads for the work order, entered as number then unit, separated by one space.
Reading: 5000 rpm
